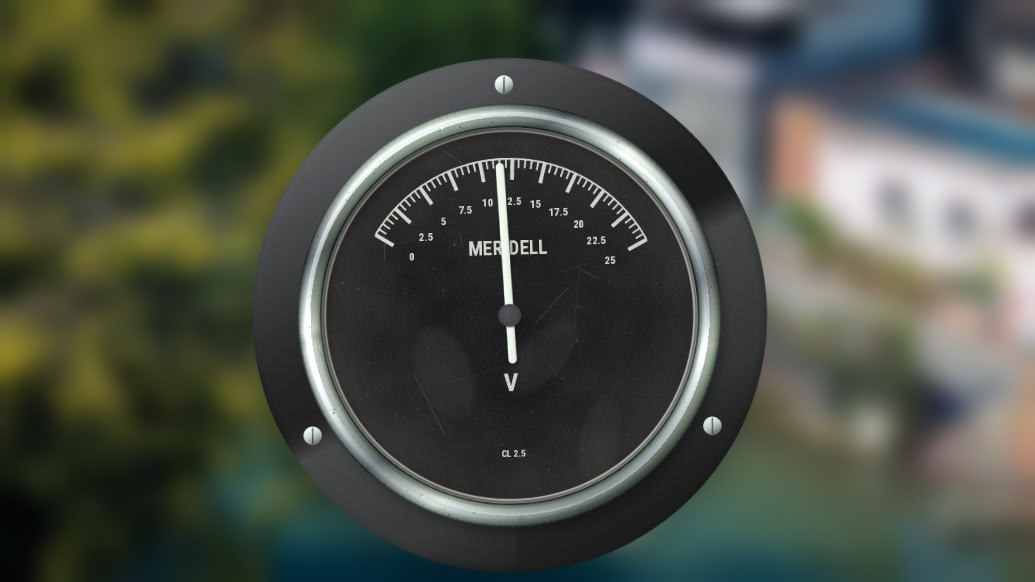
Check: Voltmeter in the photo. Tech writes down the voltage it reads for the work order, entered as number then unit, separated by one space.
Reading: 11.5 V
